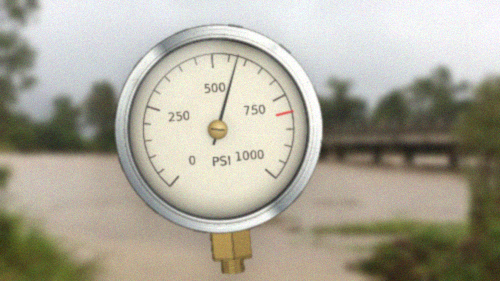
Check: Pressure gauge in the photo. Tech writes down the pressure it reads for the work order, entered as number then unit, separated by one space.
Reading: 575 psi
